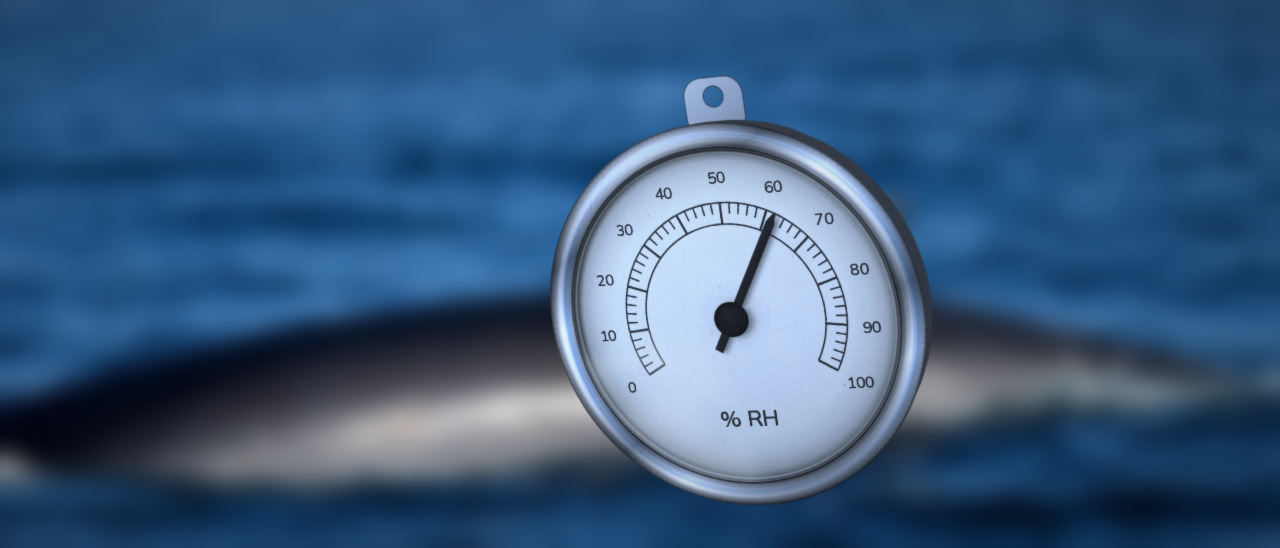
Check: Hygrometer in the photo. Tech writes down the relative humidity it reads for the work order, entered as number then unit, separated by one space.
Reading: 62 %
